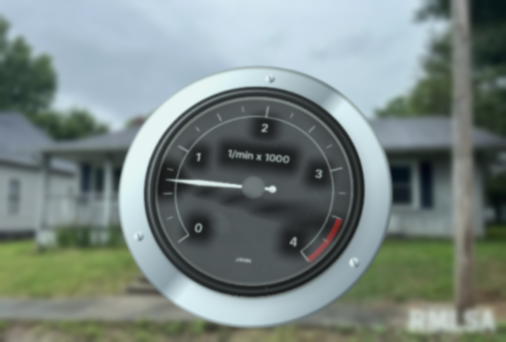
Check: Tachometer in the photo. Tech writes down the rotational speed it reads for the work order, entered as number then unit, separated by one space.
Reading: 625 rpm
